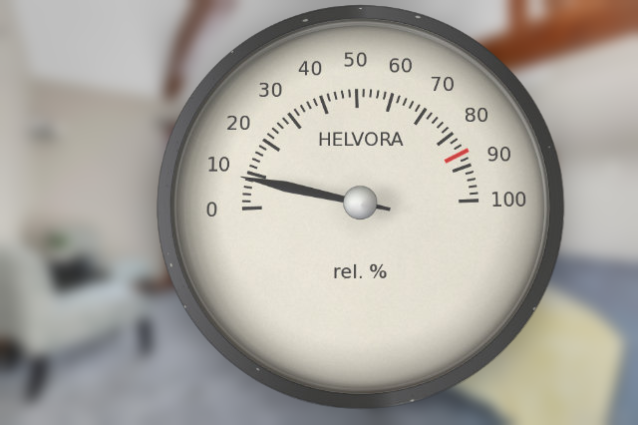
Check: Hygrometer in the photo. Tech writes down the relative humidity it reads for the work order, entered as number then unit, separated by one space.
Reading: 8 %
